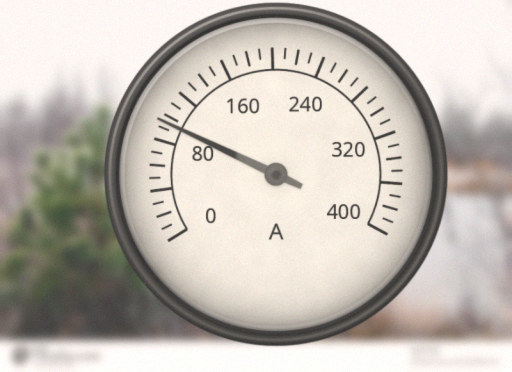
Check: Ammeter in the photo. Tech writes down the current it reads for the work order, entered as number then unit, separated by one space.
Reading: 95 A
